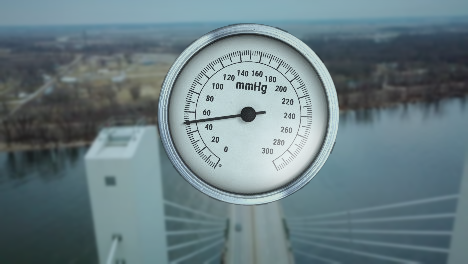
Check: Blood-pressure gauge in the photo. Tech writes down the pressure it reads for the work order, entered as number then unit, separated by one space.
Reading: 50 mmHg
